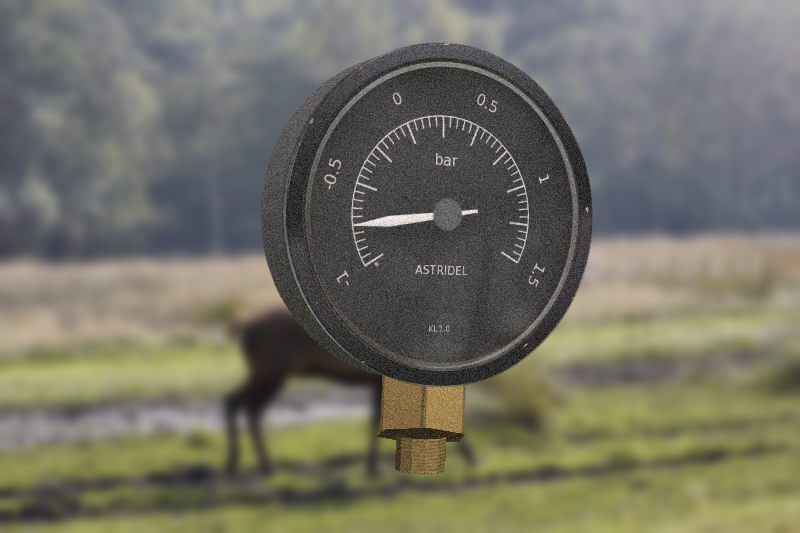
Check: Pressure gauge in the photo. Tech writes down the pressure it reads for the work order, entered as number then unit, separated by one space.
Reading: -0.75 bar
